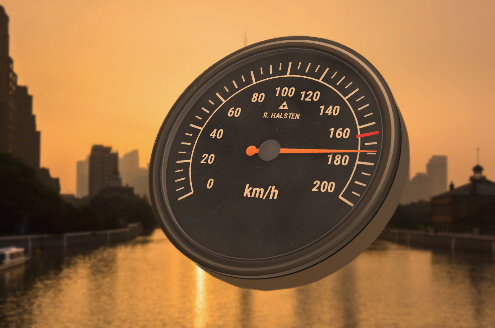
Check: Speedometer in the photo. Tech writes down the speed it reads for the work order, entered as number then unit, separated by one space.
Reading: 175 km/h
